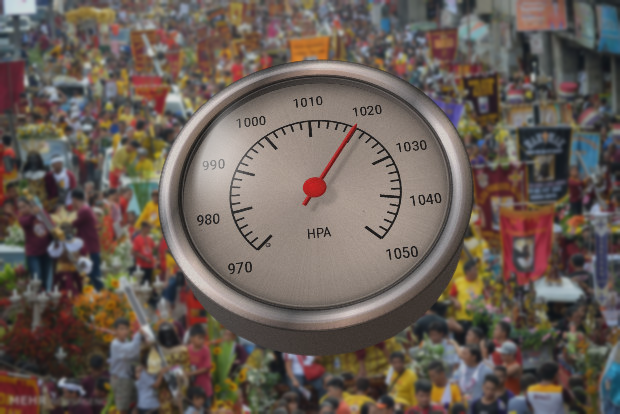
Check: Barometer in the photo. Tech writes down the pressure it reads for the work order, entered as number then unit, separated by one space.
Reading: 1020 hPa
